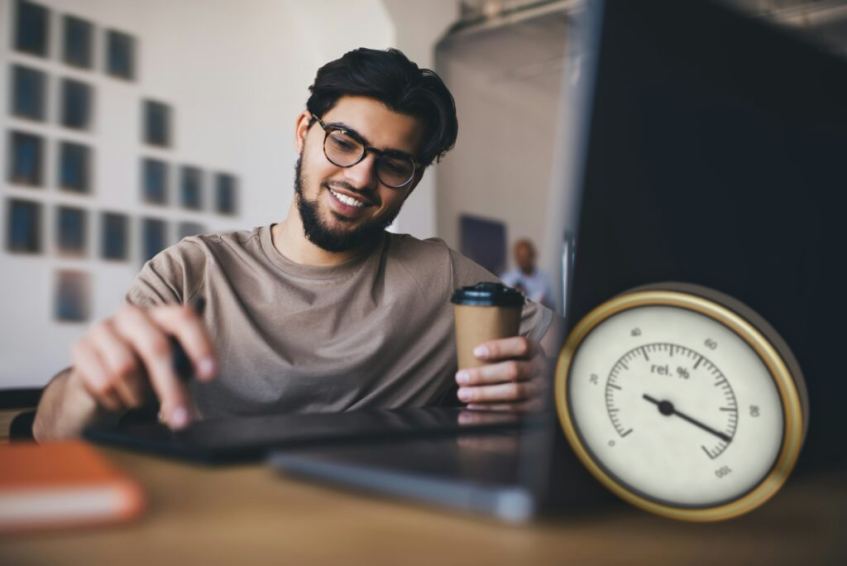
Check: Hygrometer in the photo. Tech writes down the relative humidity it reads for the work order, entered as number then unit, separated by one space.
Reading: 90 %
